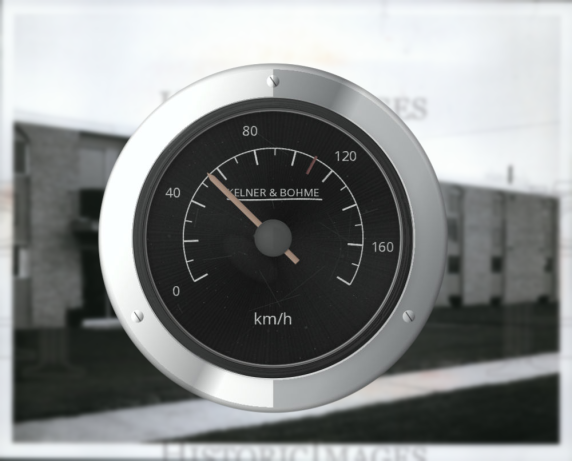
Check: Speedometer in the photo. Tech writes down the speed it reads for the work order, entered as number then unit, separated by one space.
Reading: 55 km/h
